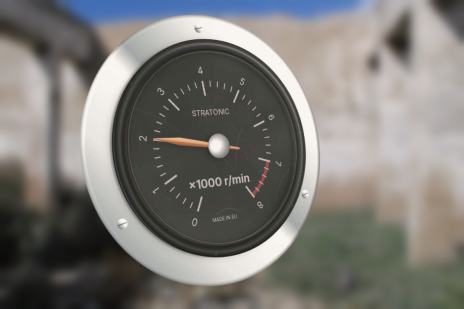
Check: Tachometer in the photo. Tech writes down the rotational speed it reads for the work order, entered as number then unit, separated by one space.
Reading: 2000 rpm
